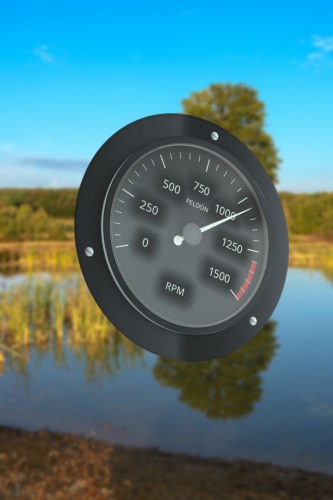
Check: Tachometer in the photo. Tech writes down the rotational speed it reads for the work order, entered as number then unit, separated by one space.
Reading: 1050 rpm
